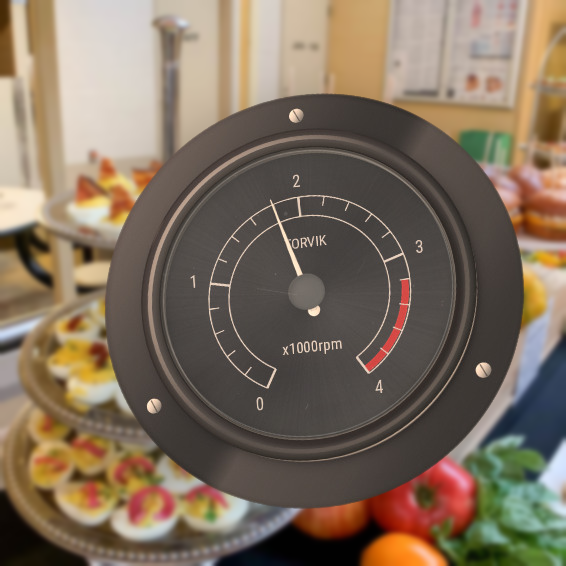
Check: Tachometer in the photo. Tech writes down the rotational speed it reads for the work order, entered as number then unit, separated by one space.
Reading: 1800 rpm
